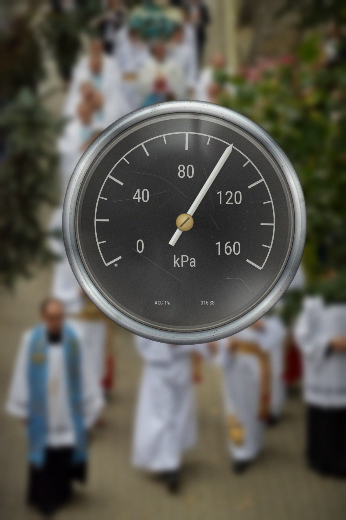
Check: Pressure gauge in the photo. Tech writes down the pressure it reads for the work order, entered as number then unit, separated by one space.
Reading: 100 kPa
